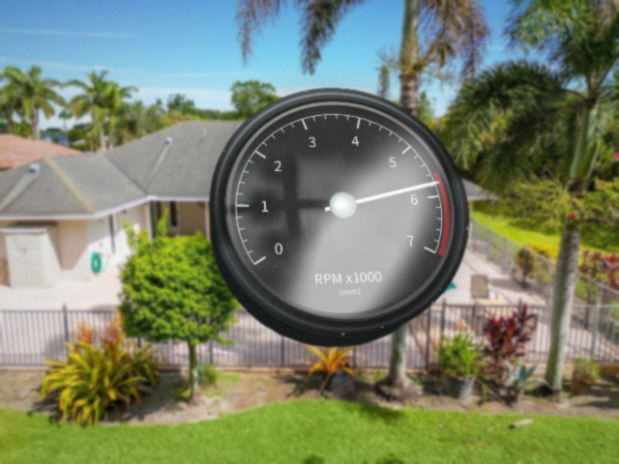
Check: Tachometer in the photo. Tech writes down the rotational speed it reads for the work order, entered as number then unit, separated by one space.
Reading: 5800 rpm
